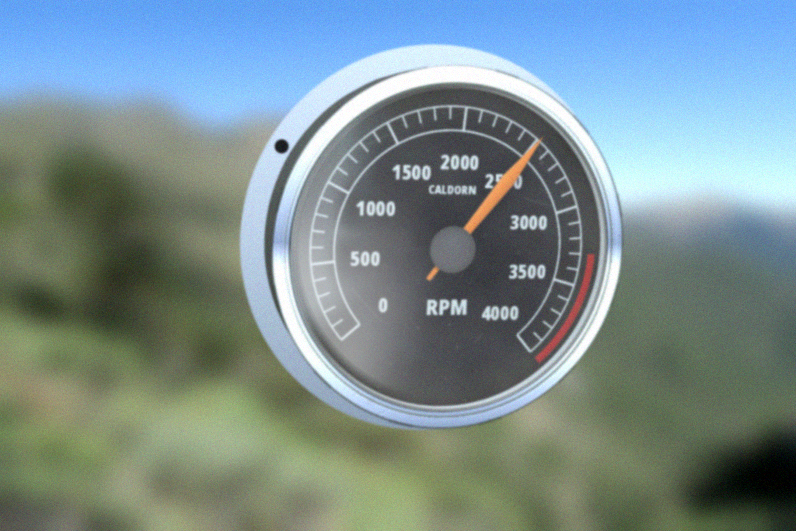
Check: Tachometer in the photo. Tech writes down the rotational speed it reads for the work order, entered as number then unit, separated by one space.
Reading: 2500 rpm
